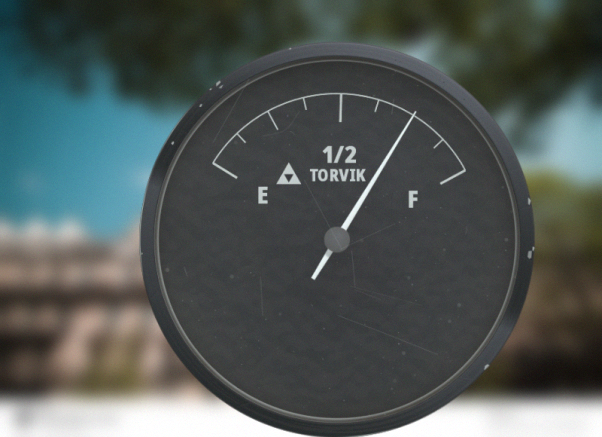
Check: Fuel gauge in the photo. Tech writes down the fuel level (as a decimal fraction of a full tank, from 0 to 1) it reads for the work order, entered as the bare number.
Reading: 0.75
